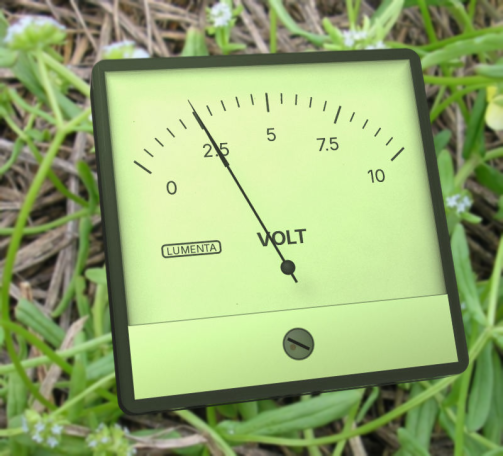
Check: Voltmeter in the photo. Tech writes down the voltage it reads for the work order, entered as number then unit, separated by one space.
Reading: 2.5 V
